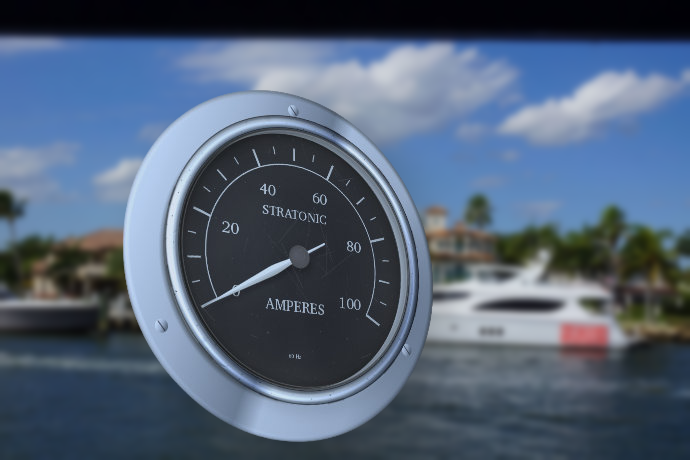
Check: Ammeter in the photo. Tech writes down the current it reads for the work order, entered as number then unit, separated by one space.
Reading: 0 A
